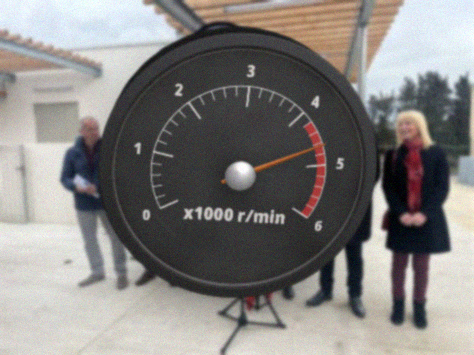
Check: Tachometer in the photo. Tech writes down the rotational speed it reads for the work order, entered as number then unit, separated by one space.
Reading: 4600 rpm
